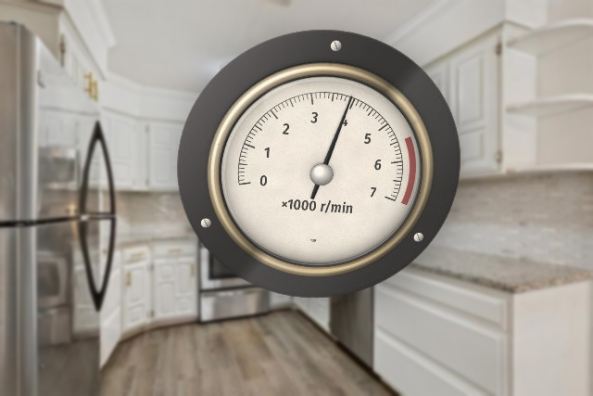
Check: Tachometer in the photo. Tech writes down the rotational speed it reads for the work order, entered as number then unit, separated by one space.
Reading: 3900 rpm
